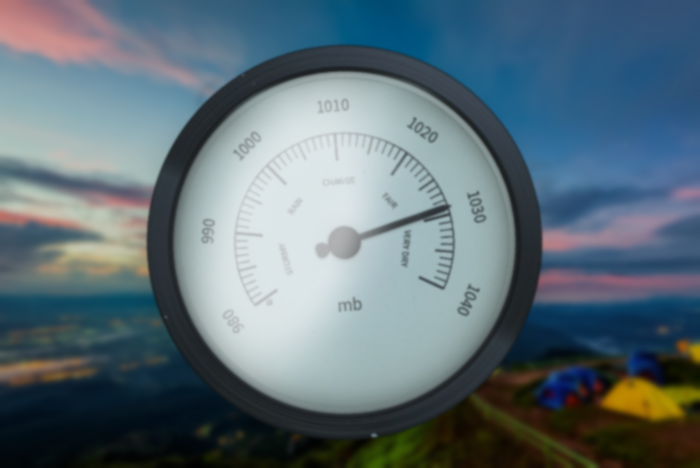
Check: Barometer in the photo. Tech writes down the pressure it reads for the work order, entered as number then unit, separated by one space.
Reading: 1029 mbar
